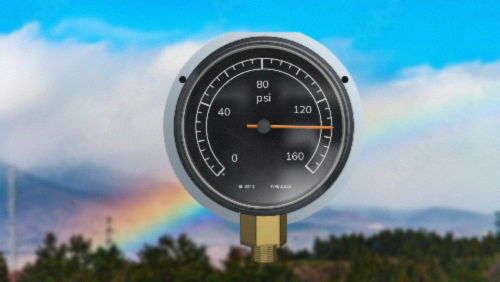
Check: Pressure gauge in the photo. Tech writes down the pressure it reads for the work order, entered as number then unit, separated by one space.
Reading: 135 psi
